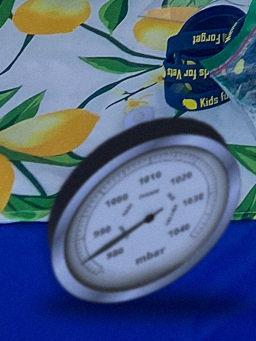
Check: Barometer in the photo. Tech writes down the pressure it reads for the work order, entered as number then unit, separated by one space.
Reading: 985 mbar
